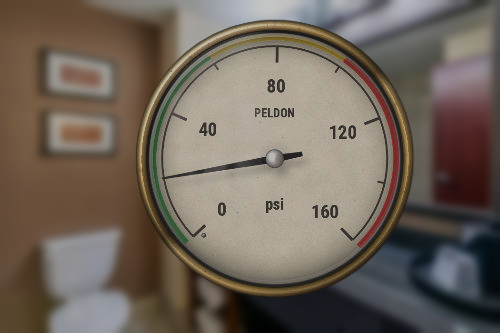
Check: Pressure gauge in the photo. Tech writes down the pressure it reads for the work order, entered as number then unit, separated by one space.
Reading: 20 psi
